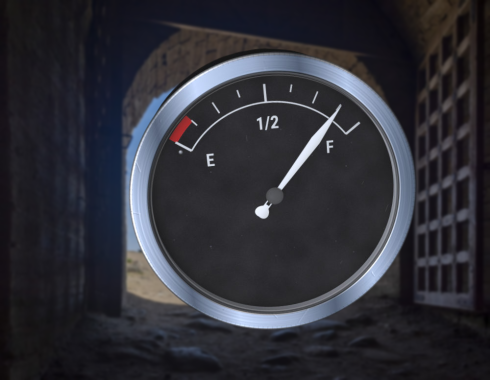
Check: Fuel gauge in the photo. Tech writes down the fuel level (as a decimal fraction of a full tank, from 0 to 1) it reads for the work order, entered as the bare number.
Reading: 0.875
